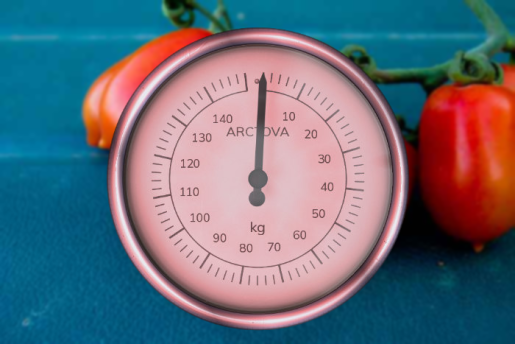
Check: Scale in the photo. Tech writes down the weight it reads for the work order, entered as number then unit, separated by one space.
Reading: 0 kg
